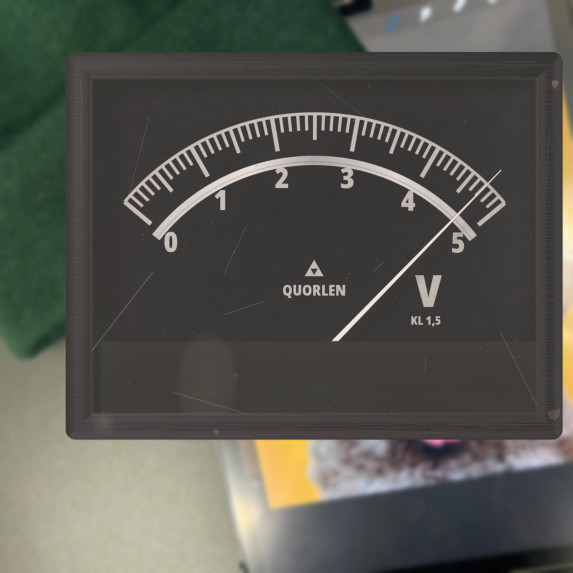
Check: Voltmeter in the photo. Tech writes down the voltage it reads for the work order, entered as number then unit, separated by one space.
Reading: 4.7 V
